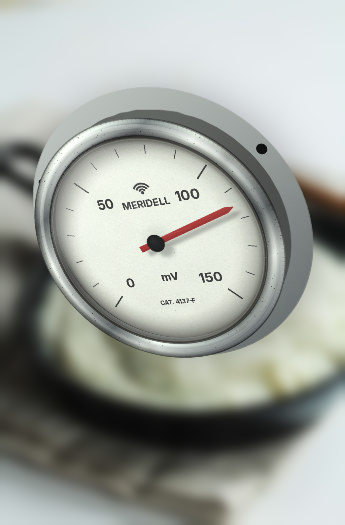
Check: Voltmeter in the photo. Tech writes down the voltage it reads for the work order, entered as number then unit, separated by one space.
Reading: 115 mV
